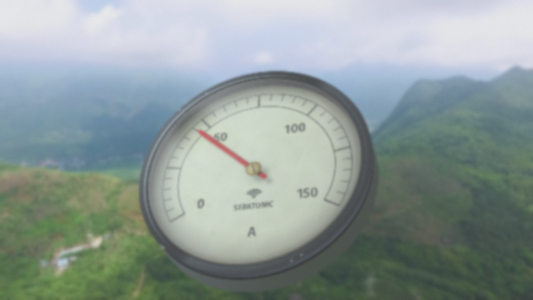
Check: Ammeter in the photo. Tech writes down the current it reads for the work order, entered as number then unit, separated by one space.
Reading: 45 A
